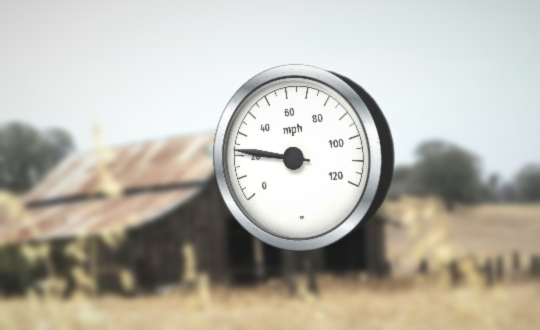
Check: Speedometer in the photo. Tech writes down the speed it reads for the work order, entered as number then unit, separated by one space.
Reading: 22.5 mph
